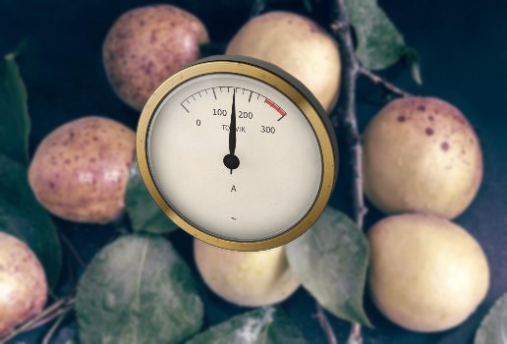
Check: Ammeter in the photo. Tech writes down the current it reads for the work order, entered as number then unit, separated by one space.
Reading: 160 A
